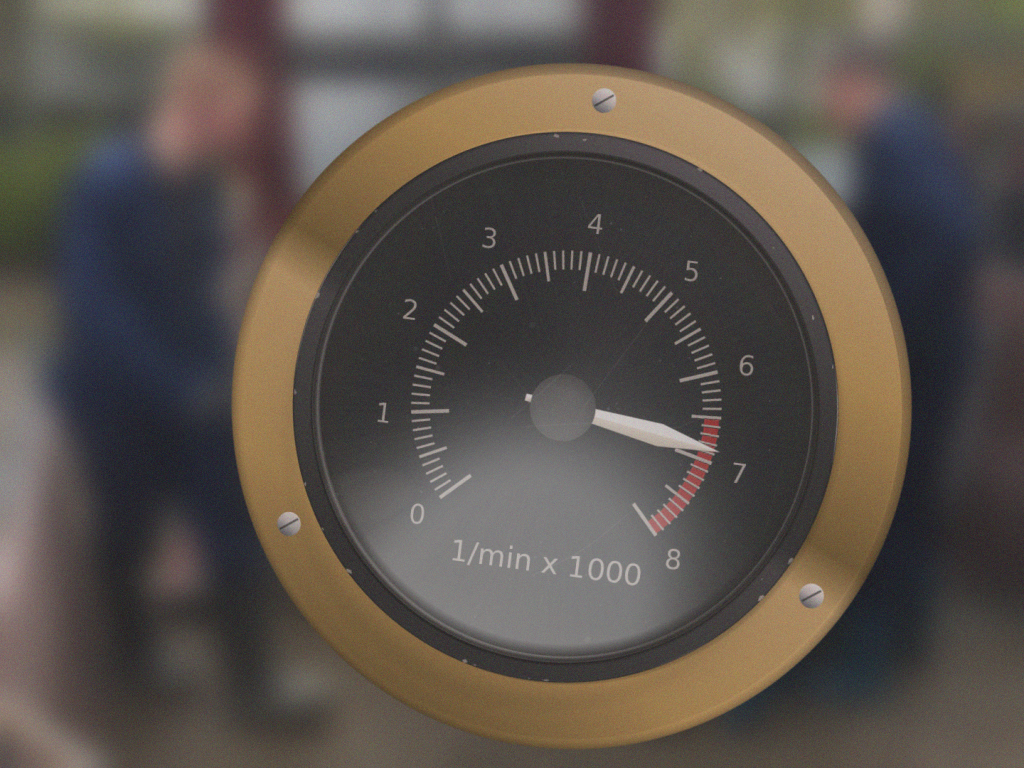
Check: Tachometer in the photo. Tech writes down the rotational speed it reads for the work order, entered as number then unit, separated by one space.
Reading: 6850 rpm
